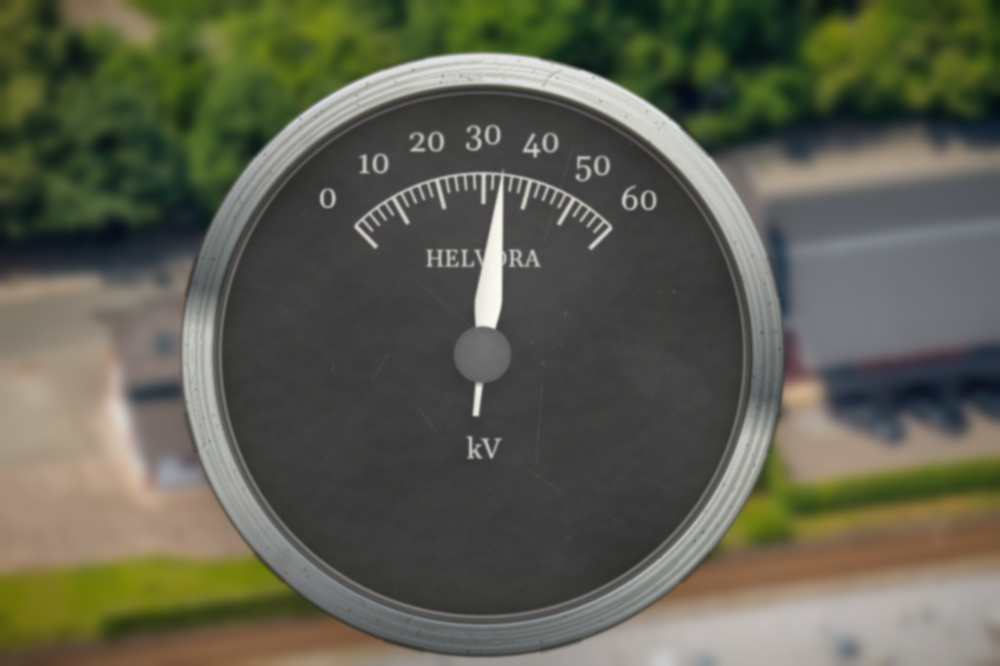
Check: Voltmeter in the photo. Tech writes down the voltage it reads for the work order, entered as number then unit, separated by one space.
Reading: 34 kV
